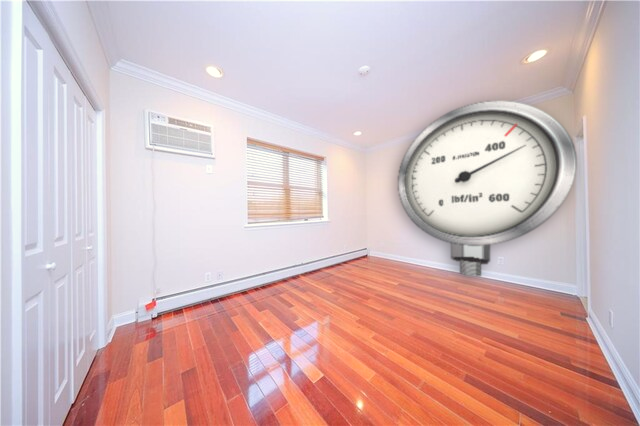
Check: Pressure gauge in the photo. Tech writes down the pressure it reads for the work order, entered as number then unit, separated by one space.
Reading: 450 psi
